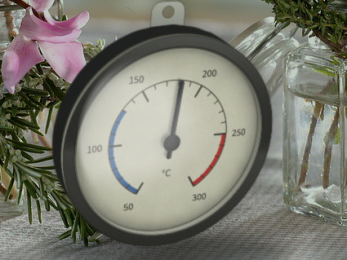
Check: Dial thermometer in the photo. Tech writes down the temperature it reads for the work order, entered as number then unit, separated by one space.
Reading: 180 °C
